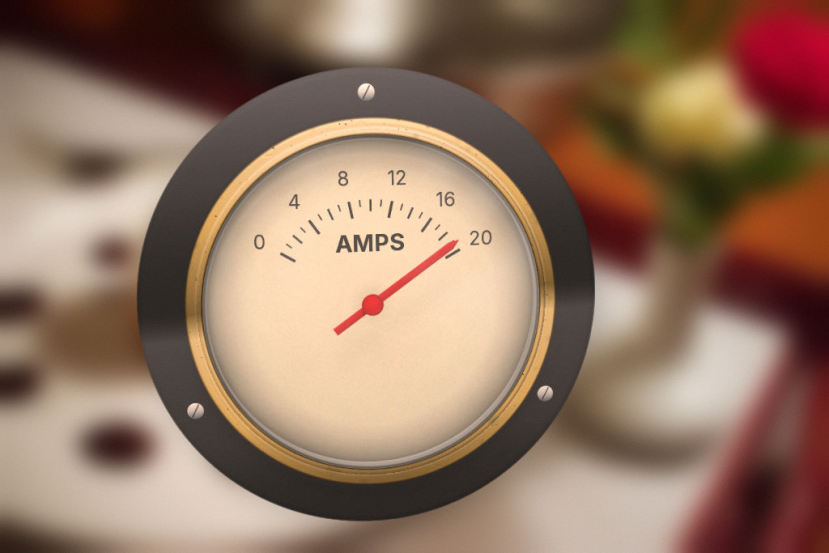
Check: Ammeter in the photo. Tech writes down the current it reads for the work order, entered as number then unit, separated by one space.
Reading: 19 A
